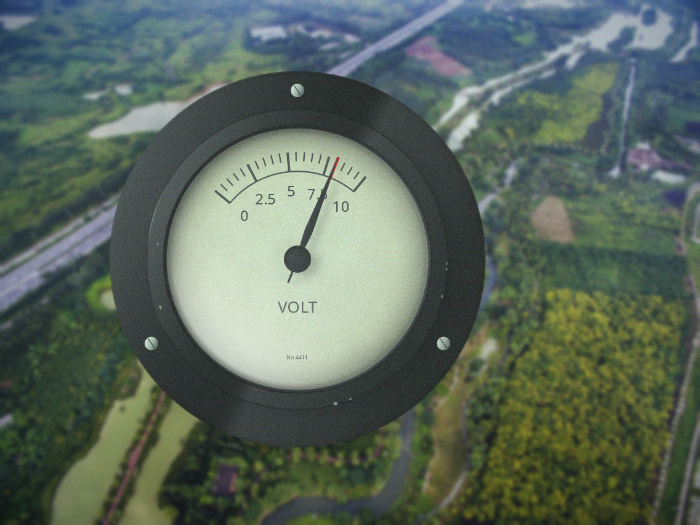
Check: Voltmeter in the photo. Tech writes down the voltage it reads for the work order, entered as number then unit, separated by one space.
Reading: 8 V
